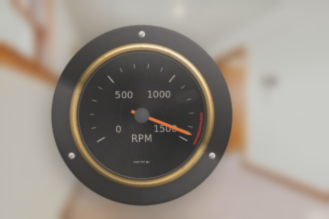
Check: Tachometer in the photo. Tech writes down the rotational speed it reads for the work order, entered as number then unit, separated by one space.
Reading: 1450 rpm
